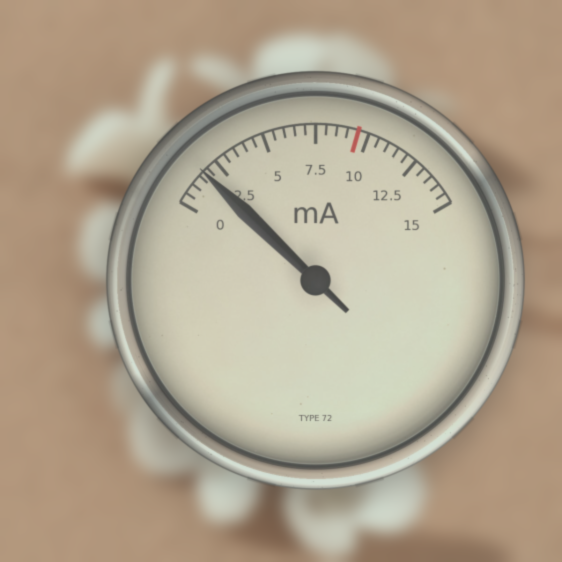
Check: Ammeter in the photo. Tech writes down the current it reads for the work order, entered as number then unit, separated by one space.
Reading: 1.75 mA
